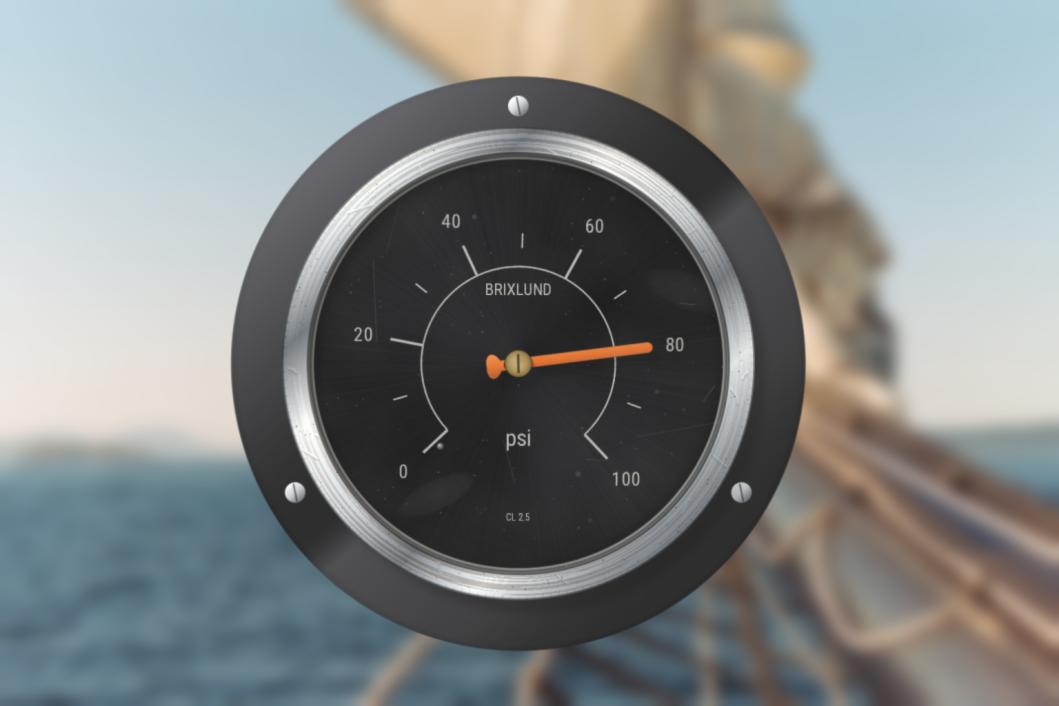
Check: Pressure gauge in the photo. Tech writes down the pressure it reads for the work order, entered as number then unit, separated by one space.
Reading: 80 psi
